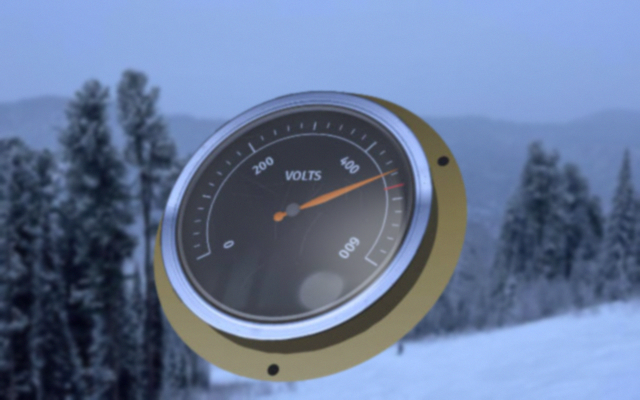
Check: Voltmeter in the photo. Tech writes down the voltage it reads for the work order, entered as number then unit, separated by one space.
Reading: 460 V
